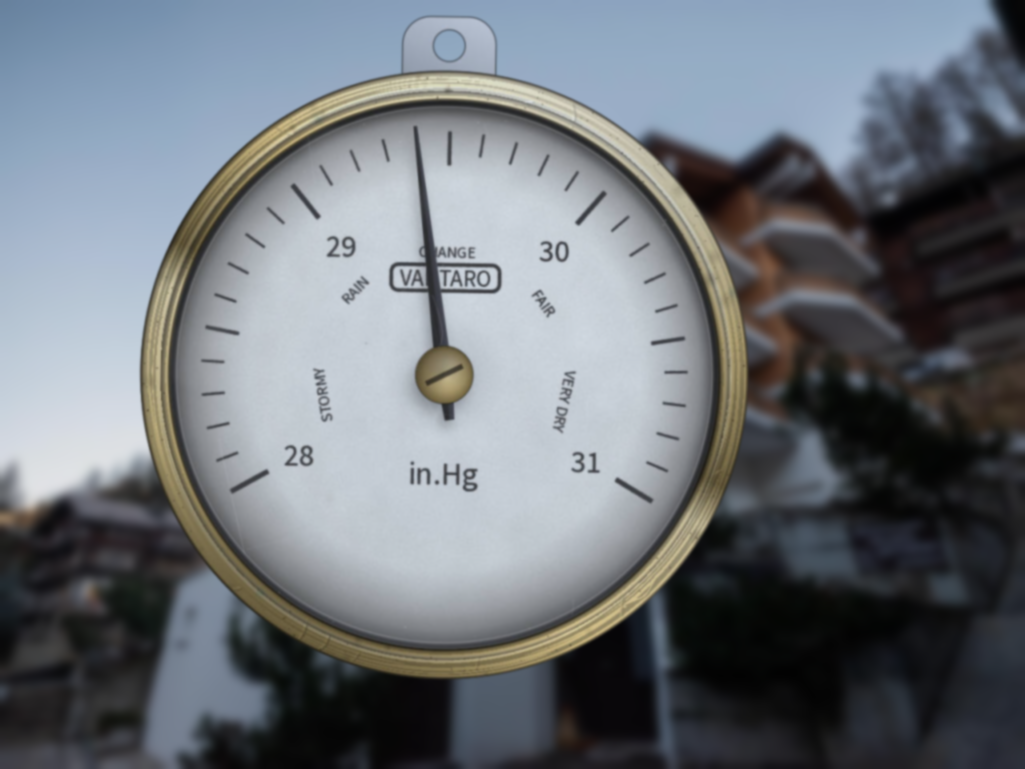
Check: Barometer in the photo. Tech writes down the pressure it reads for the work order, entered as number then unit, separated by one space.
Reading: 29.4 inHg
